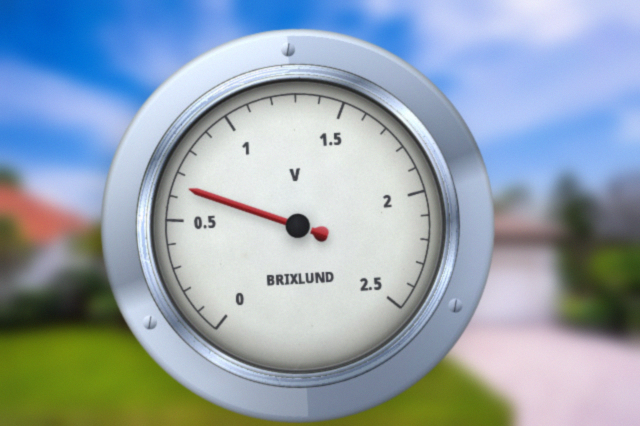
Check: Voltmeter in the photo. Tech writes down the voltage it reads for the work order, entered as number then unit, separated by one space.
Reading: 0.65 V
